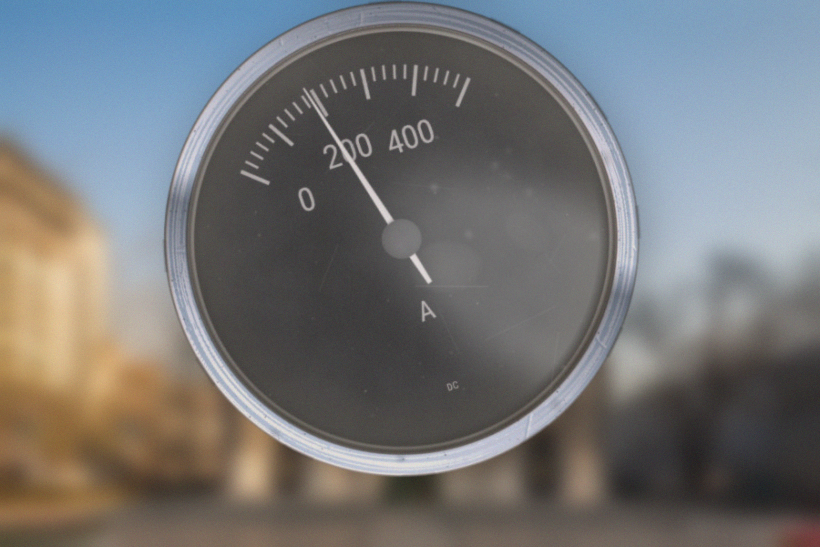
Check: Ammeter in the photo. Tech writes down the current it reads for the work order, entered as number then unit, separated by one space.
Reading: 190 A
